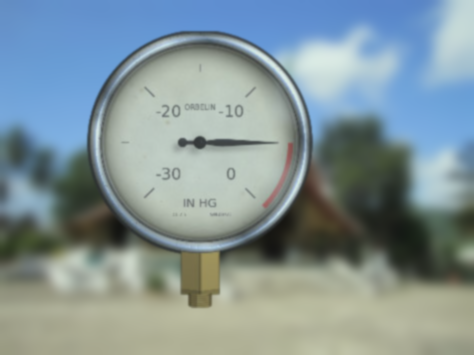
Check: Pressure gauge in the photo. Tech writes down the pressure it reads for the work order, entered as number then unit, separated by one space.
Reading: -5 inHg
